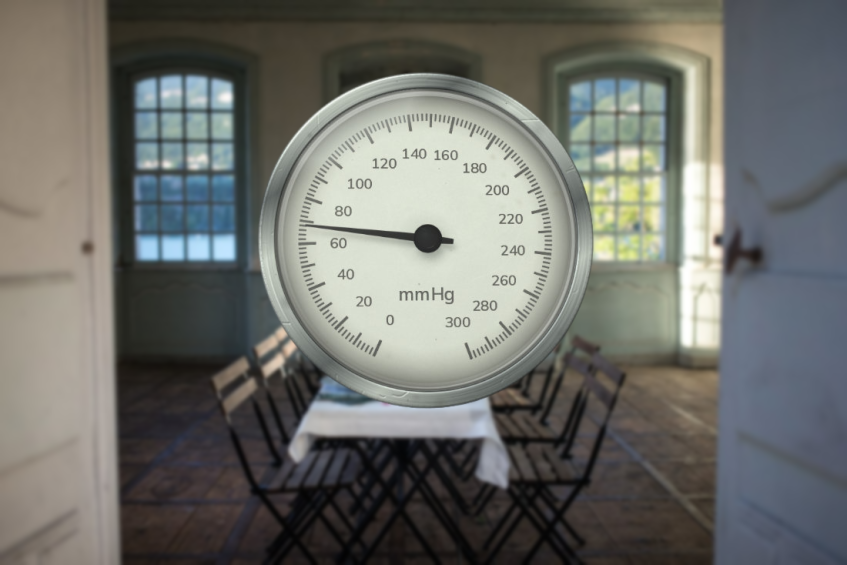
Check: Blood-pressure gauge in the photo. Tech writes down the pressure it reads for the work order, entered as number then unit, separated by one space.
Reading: 68 mmHg
